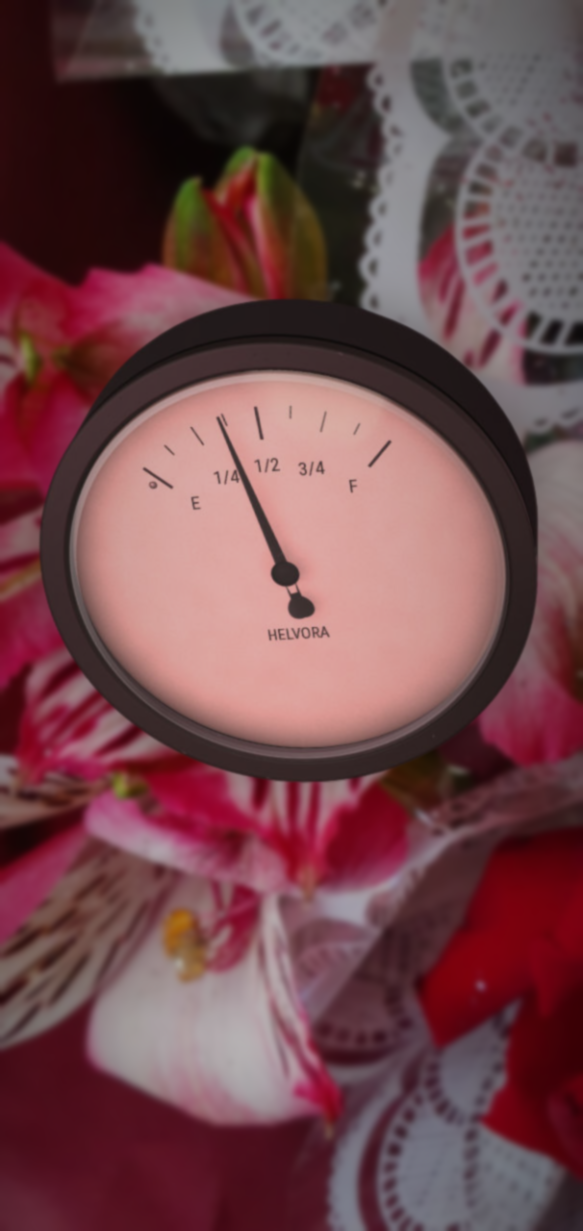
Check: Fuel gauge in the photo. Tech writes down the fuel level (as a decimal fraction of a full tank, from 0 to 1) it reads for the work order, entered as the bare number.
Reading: 0.375
